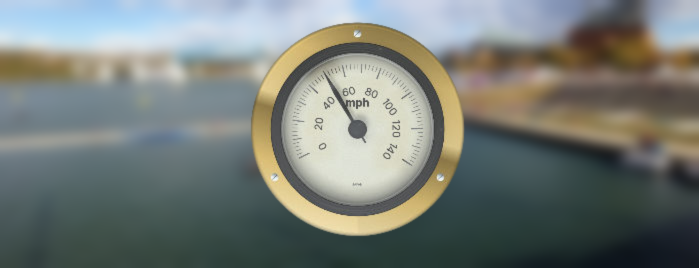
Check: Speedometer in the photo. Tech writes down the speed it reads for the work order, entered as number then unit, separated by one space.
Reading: 50 mph
